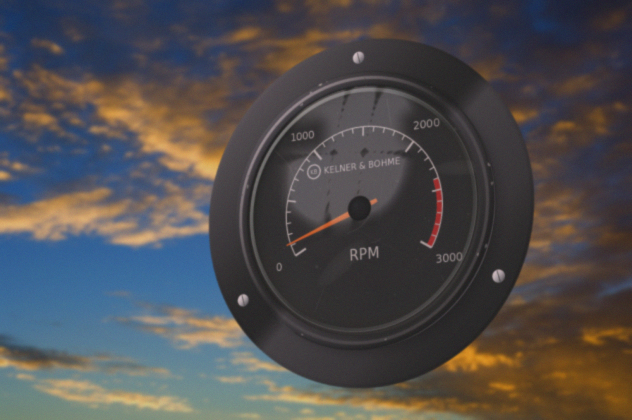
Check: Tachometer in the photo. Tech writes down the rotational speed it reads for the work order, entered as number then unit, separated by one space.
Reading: 100 rpm
